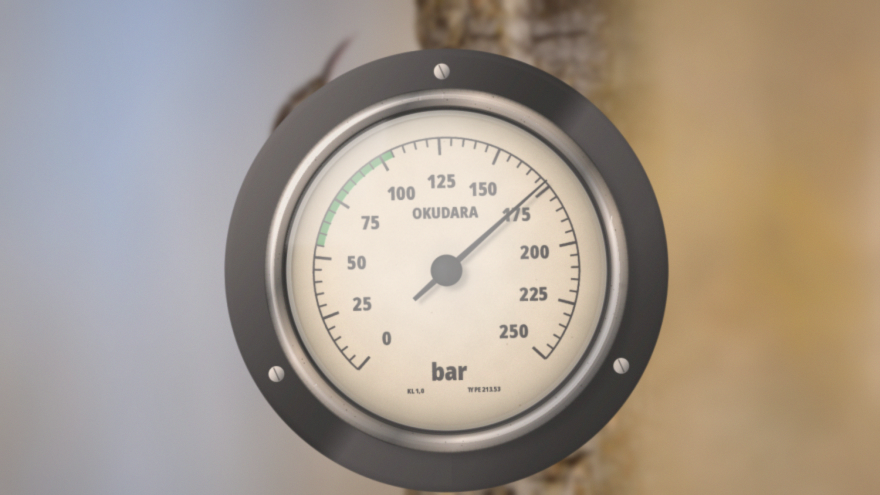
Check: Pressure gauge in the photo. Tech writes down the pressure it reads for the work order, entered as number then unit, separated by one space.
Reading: 172.5 bar
